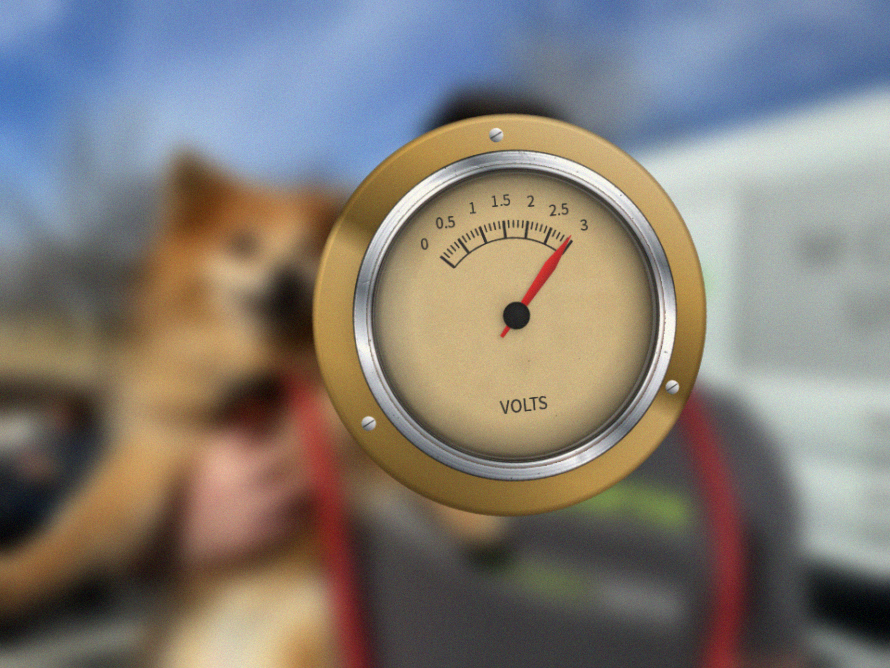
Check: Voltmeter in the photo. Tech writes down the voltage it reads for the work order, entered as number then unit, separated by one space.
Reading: 2.9 V
